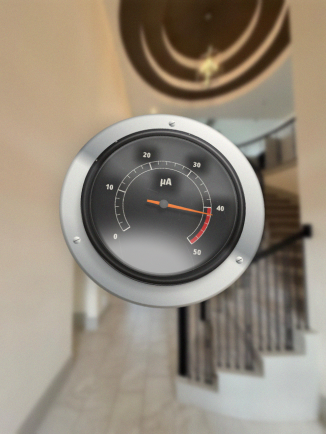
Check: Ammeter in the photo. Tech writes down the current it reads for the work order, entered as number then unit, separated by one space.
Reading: 42 µA
